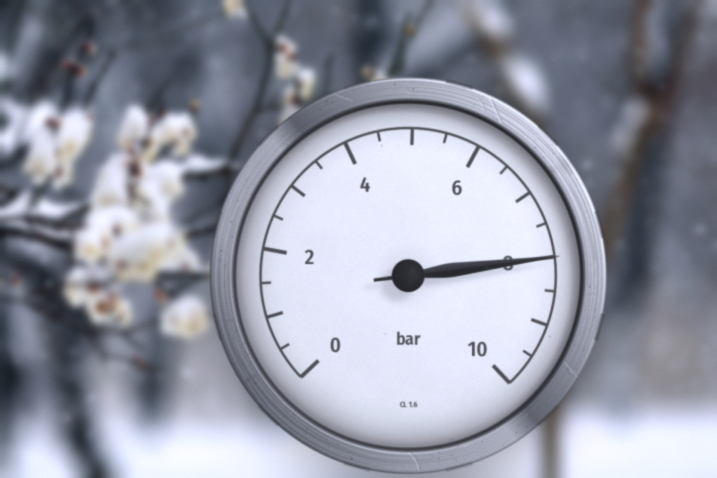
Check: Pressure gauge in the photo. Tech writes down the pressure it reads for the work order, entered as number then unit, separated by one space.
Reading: 8 bar
